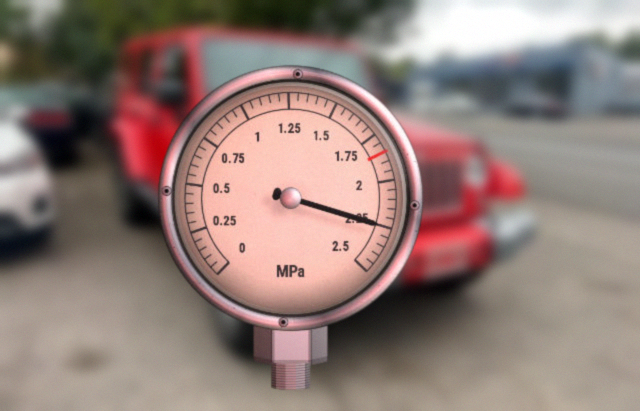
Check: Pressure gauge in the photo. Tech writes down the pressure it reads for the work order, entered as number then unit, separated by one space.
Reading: 2.25 MPa
